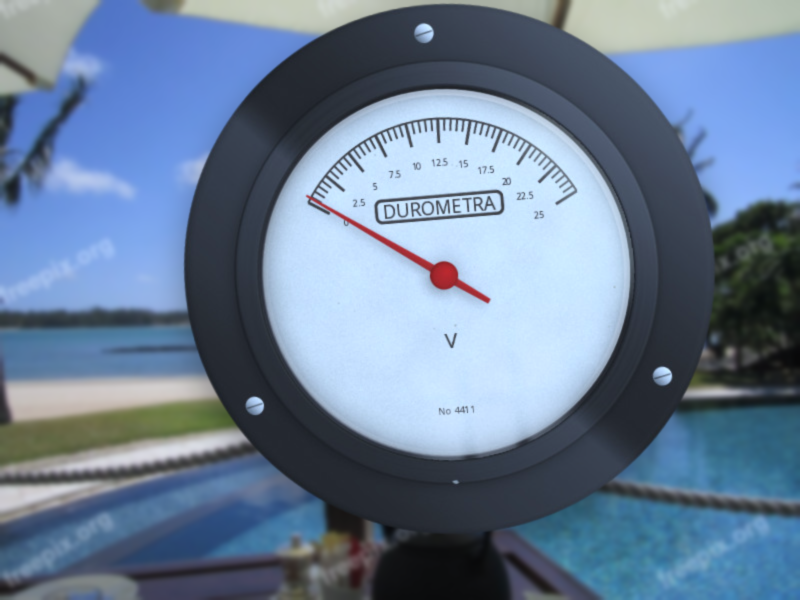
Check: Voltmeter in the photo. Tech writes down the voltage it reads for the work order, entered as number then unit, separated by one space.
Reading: 0.5 V
